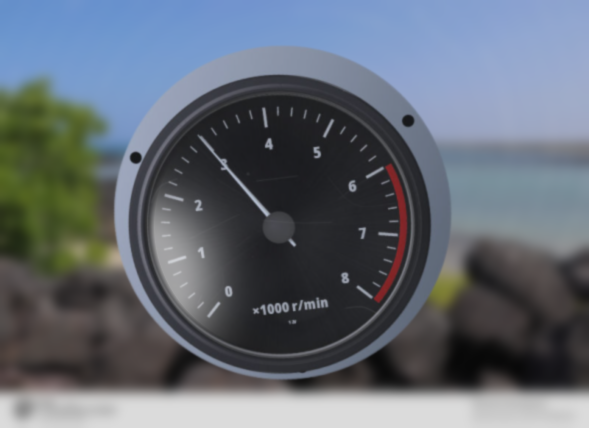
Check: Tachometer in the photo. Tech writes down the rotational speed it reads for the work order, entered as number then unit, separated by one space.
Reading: 3000 rpm
